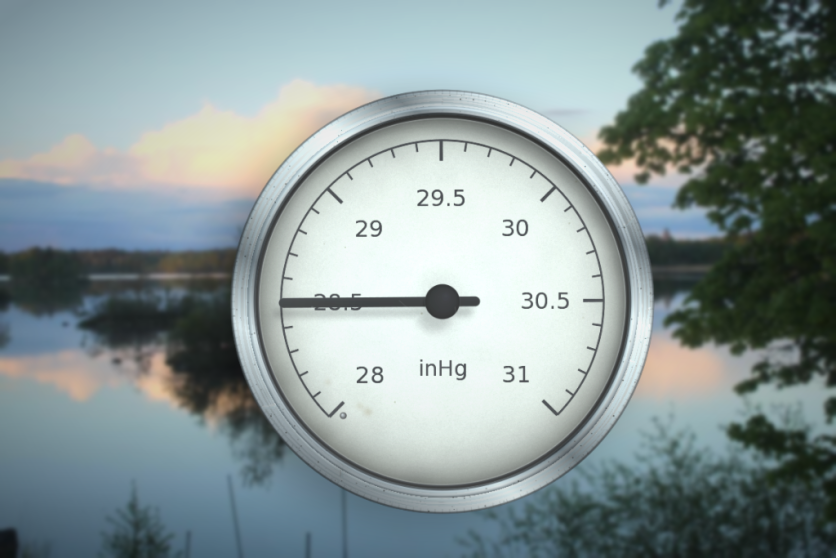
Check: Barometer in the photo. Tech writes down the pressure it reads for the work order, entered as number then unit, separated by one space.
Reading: 28.5 inHg
